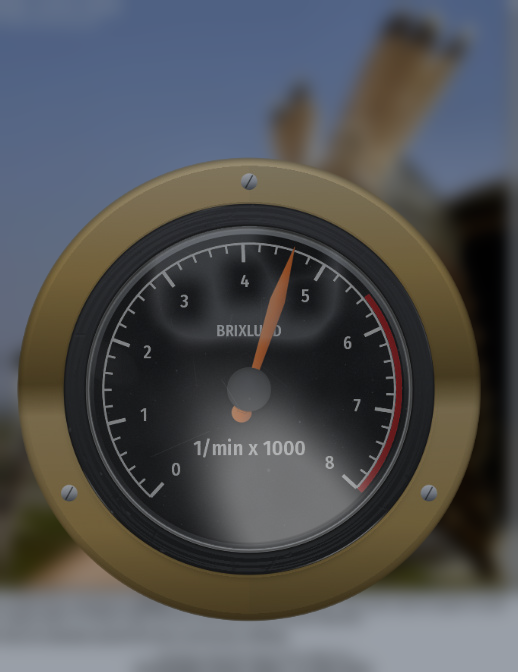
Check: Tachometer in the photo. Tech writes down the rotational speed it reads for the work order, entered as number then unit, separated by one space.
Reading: 4600 rpm
